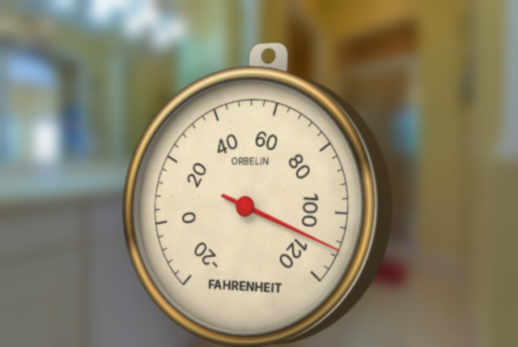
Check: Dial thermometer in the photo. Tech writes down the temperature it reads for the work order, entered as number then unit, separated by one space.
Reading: 110 °F
